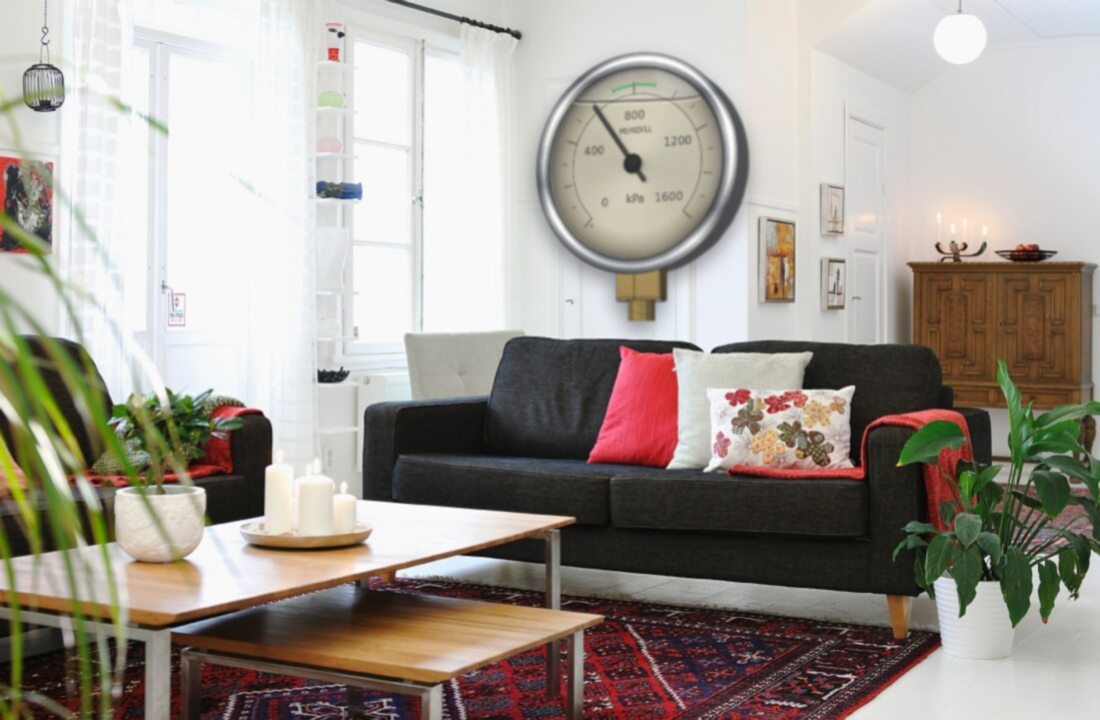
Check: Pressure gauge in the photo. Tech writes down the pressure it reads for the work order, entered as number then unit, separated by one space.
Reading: 600 kPa
